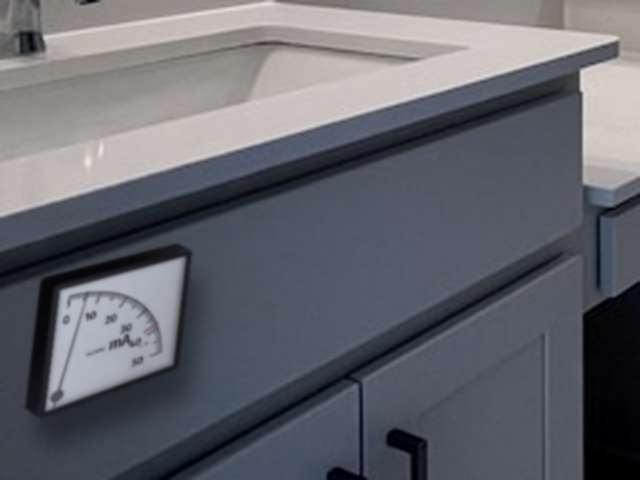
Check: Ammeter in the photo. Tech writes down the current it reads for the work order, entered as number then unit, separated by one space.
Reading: 5 mA
